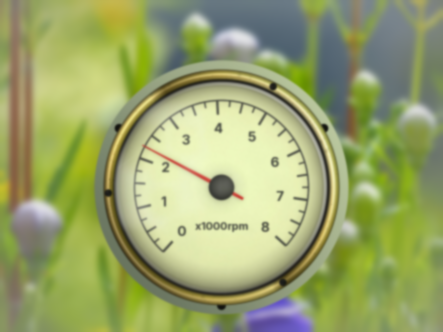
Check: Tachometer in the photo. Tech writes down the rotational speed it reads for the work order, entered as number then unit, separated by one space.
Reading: 2250 rpm
